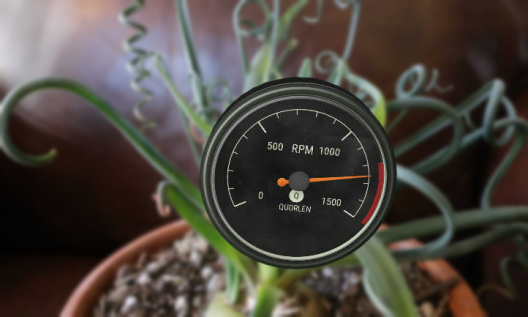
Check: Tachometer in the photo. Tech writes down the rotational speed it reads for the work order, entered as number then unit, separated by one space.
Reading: 1250 rpm
